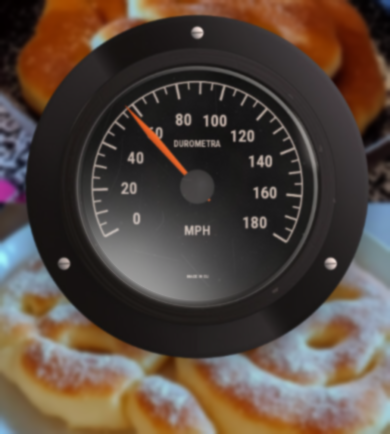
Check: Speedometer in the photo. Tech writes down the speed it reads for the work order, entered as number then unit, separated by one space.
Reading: 57.5 mph
